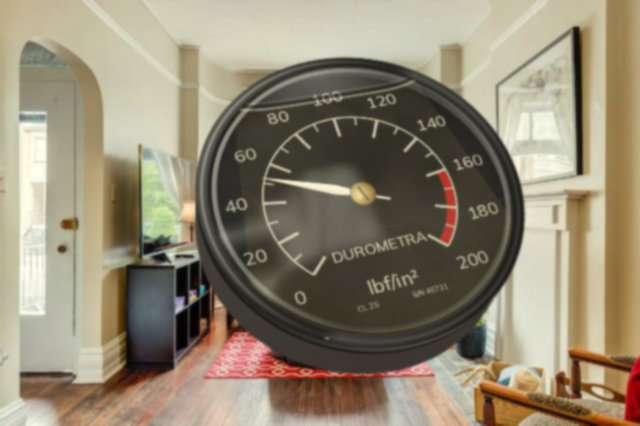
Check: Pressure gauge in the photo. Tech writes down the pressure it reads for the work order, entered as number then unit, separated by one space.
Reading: 50 psi
